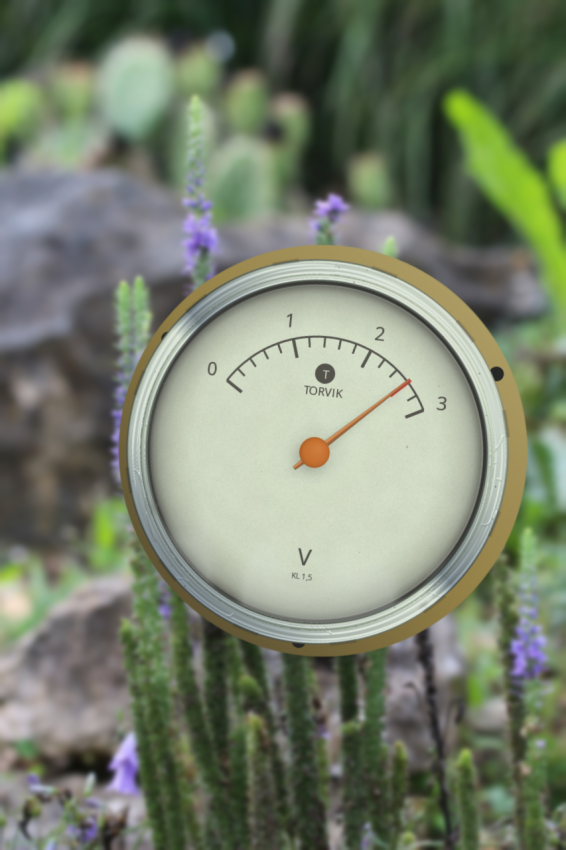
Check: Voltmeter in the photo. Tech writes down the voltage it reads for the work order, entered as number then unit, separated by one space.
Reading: 2.6 V
